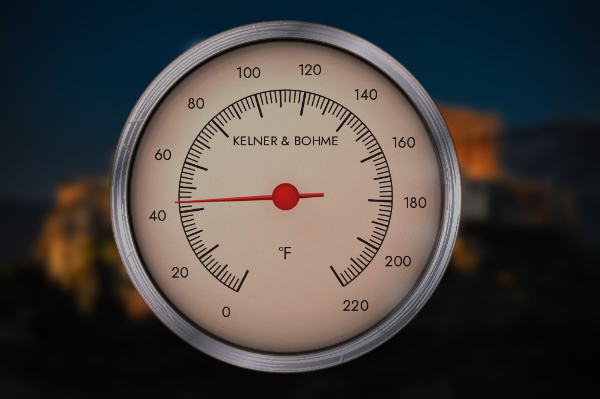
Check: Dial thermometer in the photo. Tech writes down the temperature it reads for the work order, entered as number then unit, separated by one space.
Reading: 44 °F
